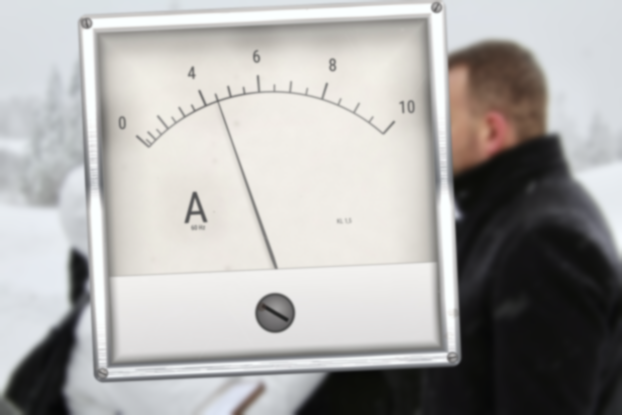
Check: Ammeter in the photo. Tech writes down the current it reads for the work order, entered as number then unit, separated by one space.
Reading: 4.5 A
